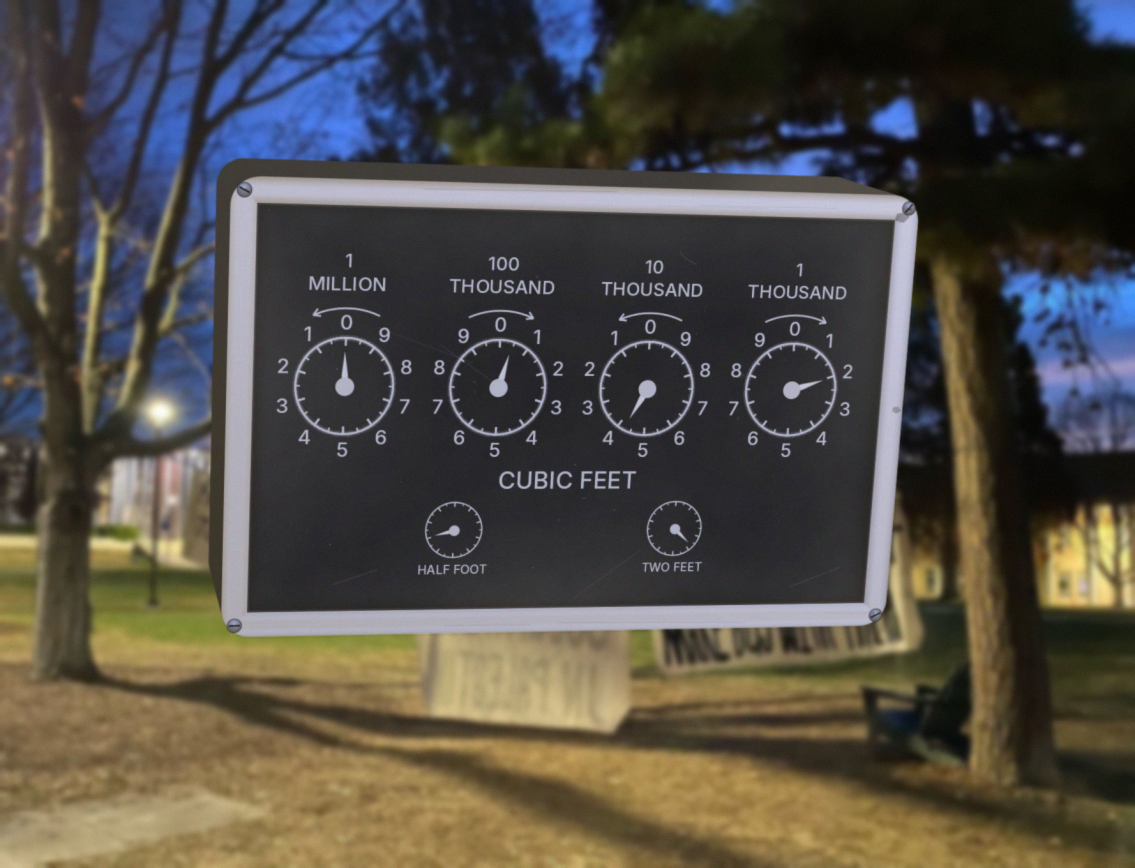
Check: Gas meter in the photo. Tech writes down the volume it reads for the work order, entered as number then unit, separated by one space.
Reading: 4200 ft³
